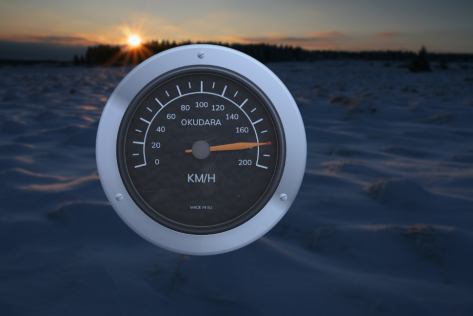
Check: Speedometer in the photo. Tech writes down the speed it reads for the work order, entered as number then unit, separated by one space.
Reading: 180 km/h
